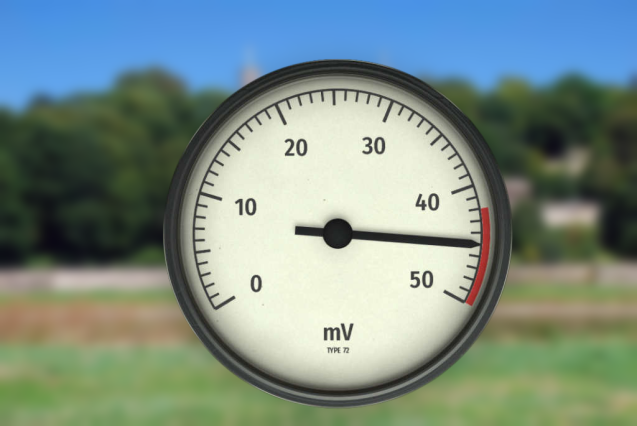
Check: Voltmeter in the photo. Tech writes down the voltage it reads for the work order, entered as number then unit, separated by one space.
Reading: 45 mV
